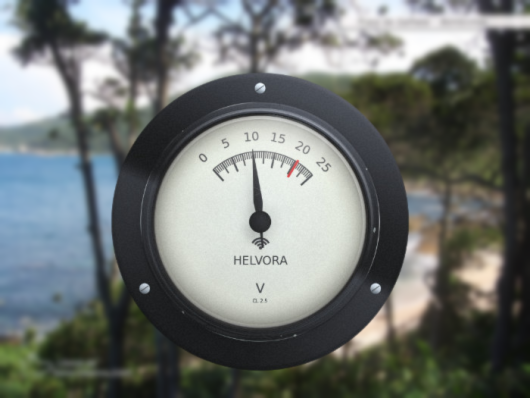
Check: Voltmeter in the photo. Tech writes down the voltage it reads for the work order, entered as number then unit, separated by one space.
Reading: 10 V
